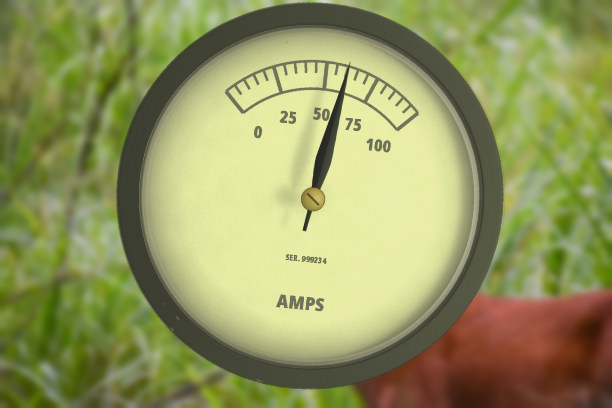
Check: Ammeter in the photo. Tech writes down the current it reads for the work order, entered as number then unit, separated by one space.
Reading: 60 A
